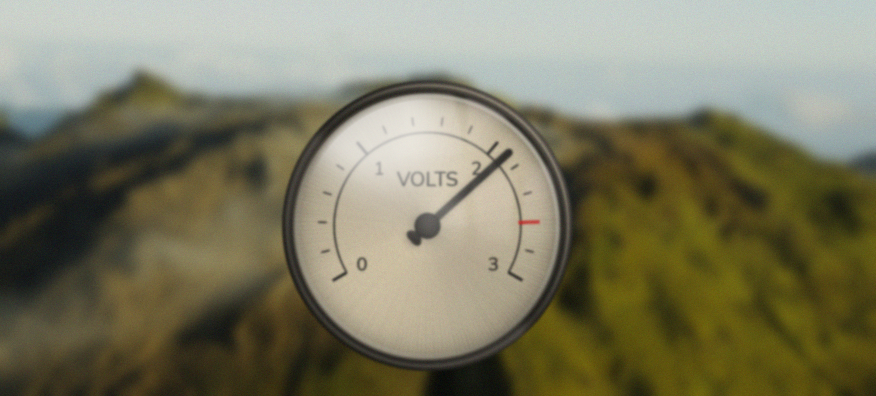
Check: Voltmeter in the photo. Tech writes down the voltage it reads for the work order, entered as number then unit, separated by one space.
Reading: 2.1 V
